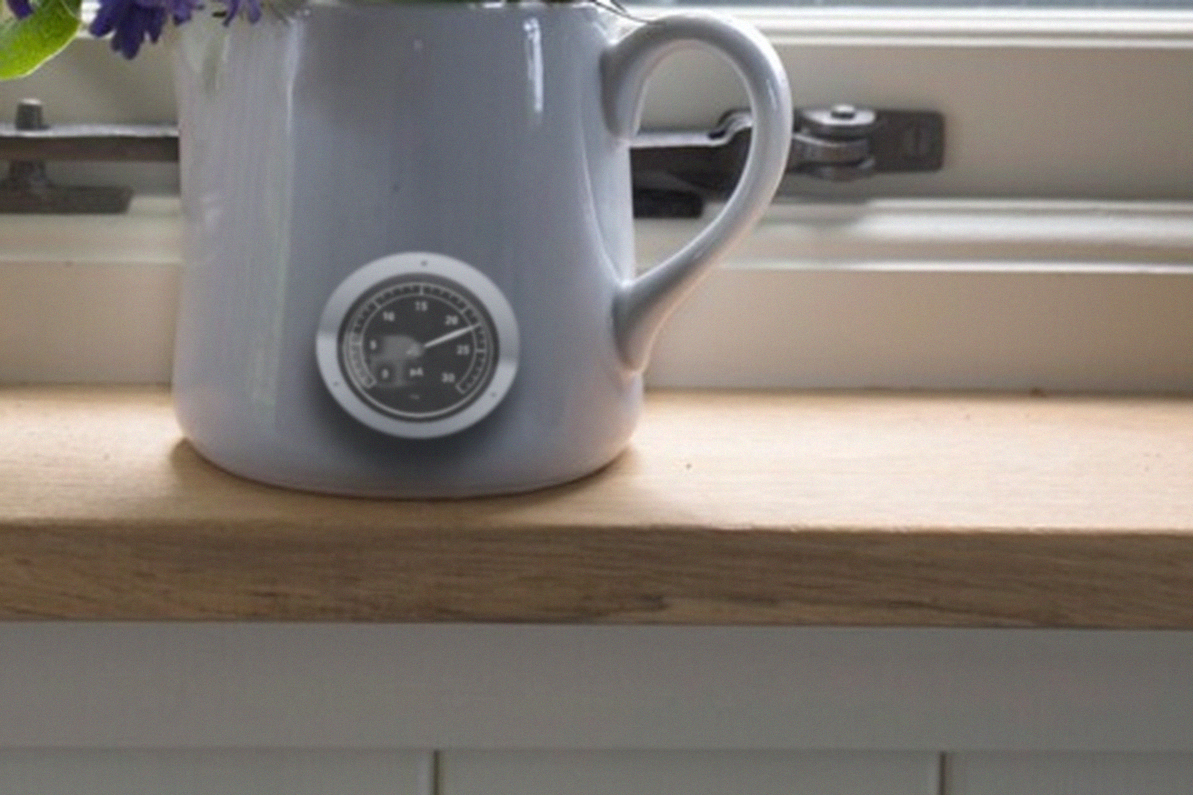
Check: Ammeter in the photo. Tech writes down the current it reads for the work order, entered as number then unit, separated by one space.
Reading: 22 µA
